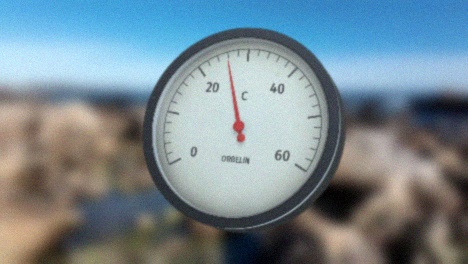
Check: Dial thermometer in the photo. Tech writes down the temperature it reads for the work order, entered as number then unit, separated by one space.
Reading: 26 °C
